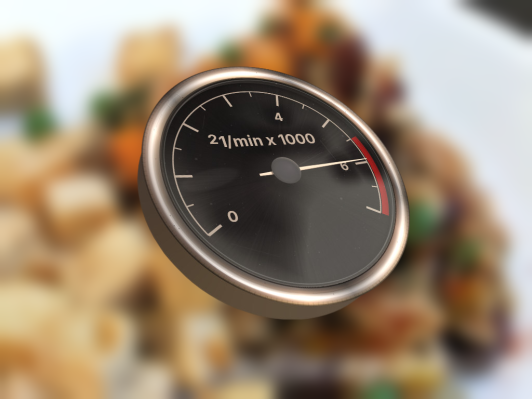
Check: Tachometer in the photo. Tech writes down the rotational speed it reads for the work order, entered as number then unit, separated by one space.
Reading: 6000 rpm
